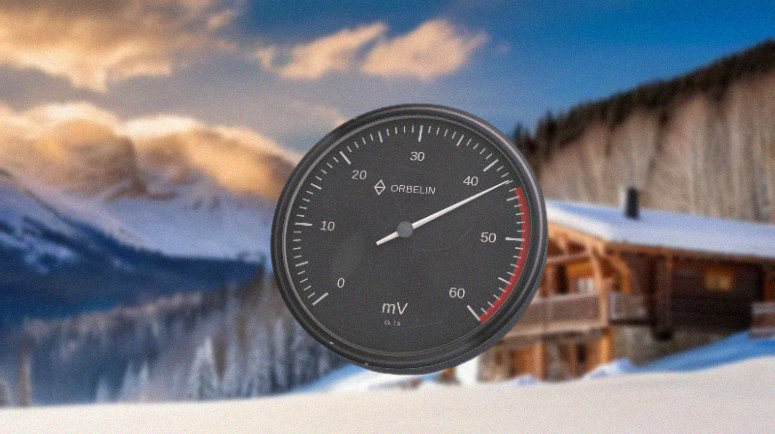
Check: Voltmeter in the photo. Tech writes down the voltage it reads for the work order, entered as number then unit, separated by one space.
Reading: 43 mV
